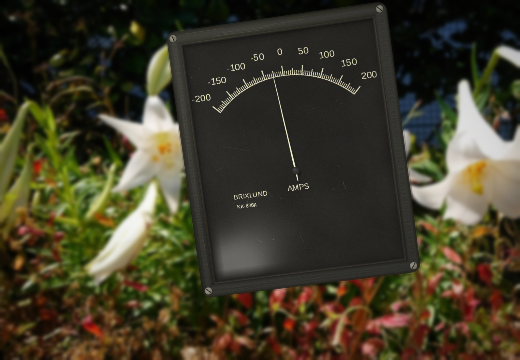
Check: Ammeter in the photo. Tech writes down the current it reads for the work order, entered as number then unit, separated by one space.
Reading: -25 A
